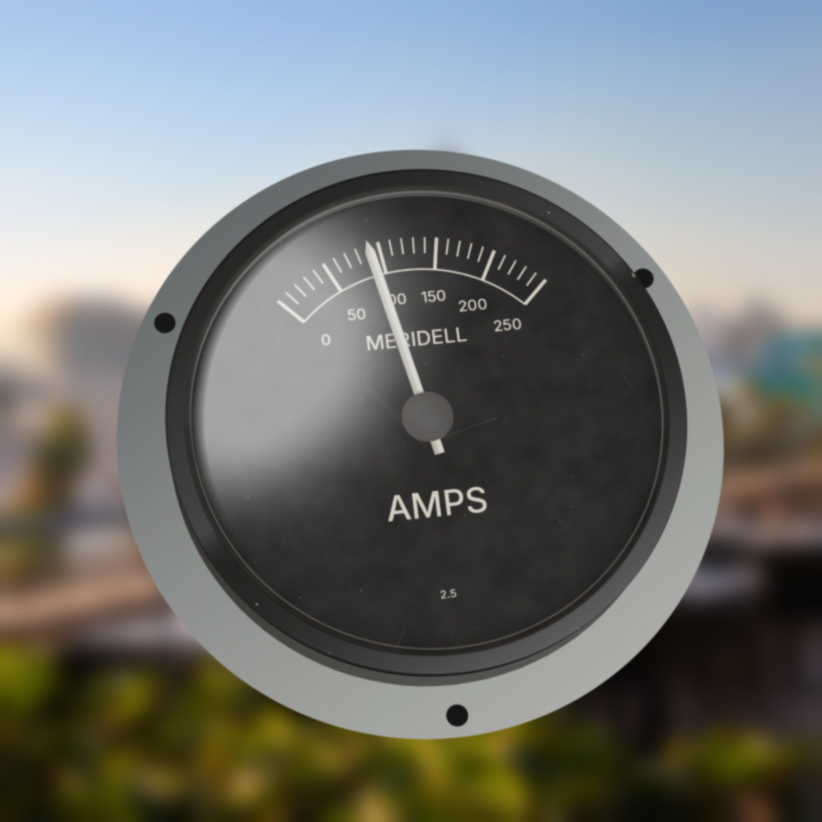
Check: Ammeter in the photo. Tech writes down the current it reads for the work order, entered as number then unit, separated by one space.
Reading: 90 A
